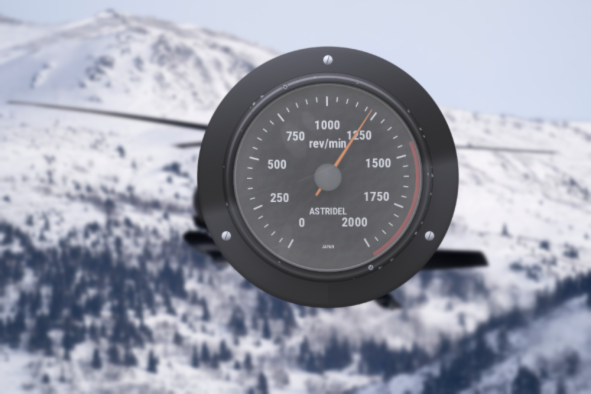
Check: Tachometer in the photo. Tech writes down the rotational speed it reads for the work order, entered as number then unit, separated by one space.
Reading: 1225 rpm
